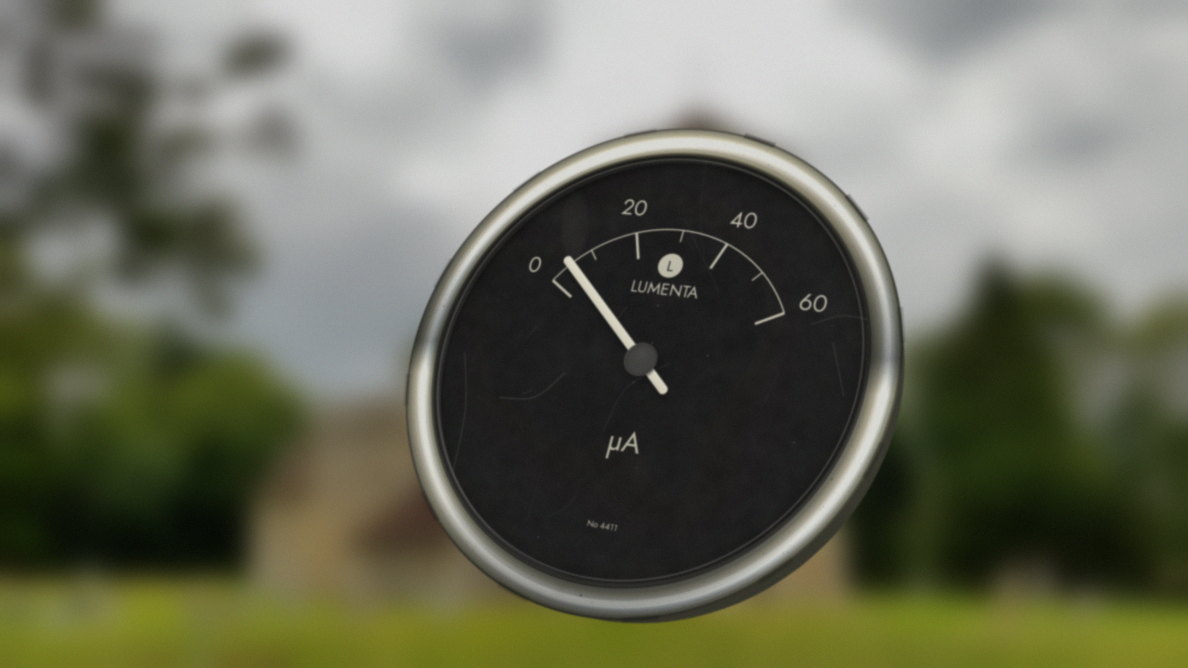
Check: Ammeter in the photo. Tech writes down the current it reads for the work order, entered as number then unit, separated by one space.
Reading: 5 µA
